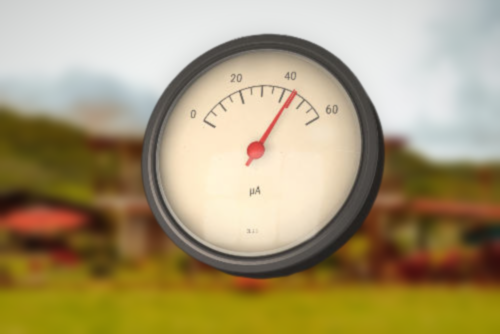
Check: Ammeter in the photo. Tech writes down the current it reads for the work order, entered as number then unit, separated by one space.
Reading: 45 µA
